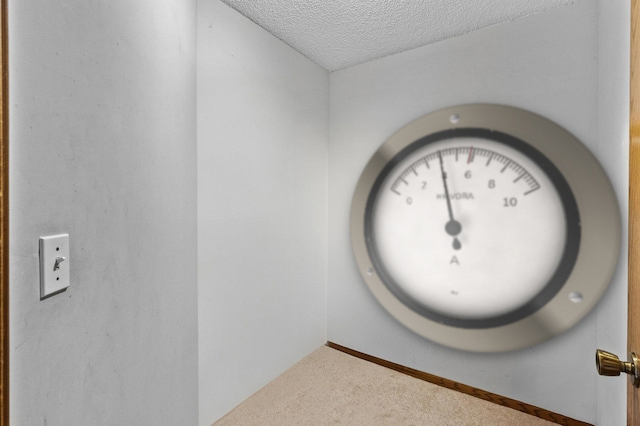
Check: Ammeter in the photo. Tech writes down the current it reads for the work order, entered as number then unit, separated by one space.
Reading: 4 A
